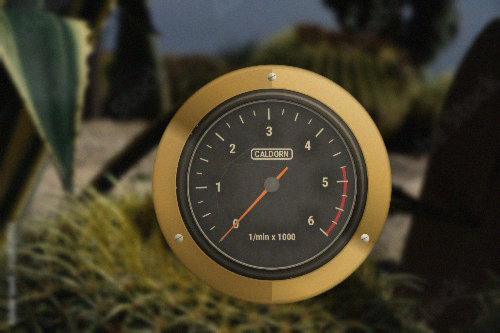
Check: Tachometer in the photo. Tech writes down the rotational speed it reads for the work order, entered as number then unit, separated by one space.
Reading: 0 rpm
